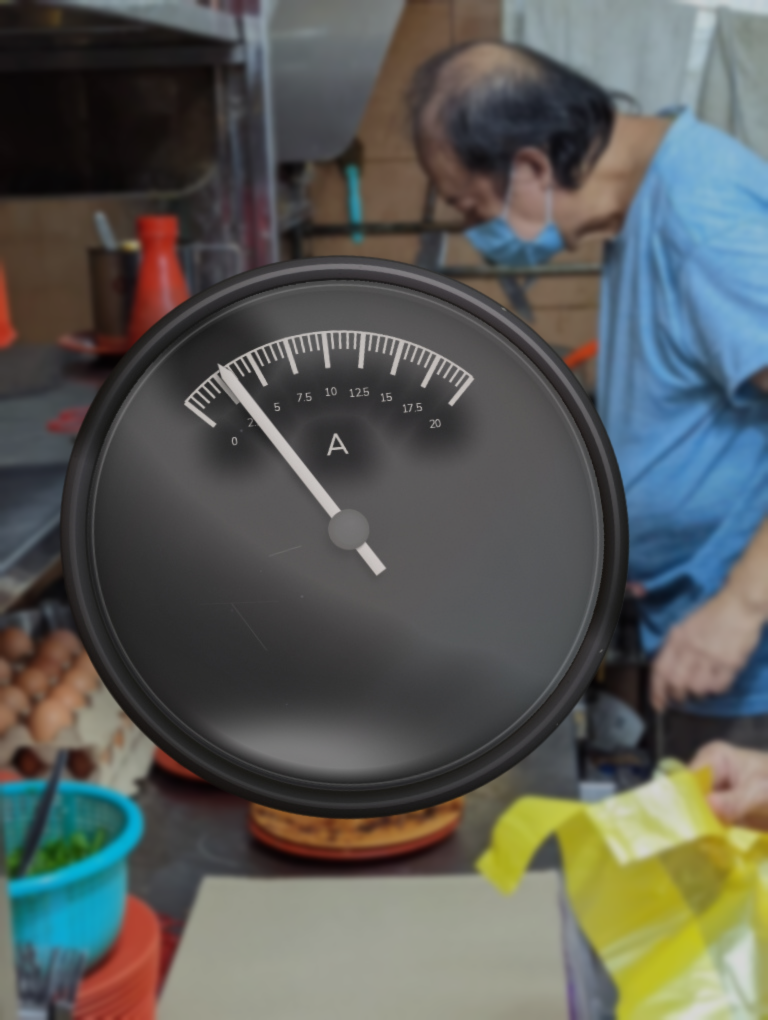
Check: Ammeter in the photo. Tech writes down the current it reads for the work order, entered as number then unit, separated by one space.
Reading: 3 A
